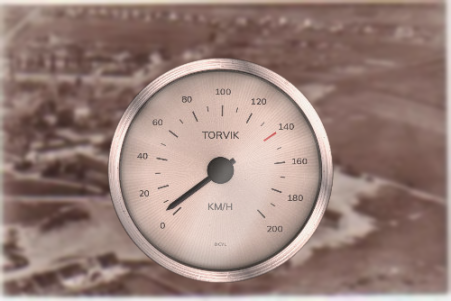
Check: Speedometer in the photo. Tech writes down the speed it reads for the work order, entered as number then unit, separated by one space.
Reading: 5 km/h
